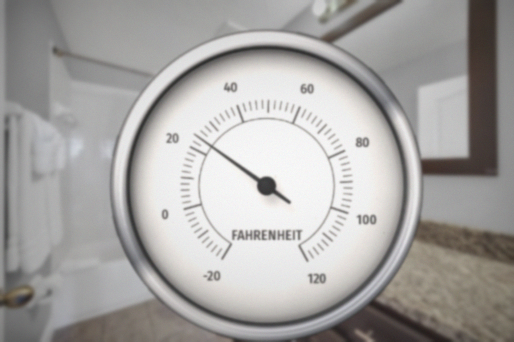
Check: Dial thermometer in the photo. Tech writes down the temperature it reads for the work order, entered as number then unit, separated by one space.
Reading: 24 °F
